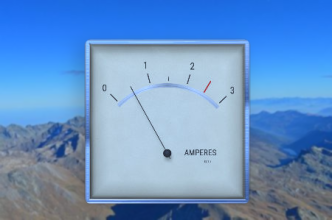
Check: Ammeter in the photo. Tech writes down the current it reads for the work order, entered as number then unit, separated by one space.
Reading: 0.5 A
